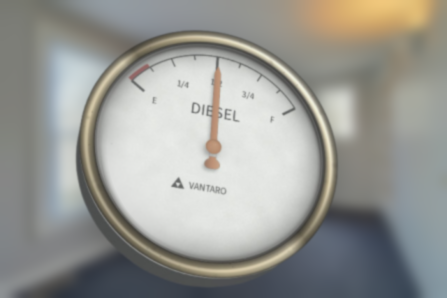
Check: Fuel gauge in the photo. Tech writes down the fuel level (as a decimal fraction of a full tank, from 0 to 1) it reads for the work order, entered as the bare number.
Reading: 0.5
